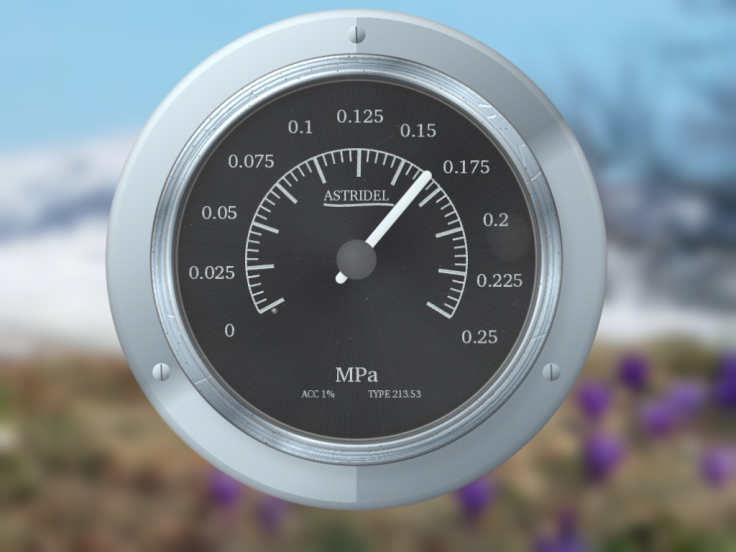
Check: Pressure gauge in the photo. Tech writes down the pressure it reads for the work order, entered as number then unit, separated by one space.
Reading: 0.165 MPa
